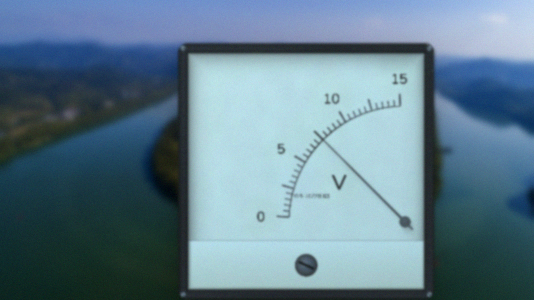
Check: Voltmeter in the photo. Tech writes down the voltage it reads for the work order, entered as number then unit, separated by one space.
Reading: 7.5 V
